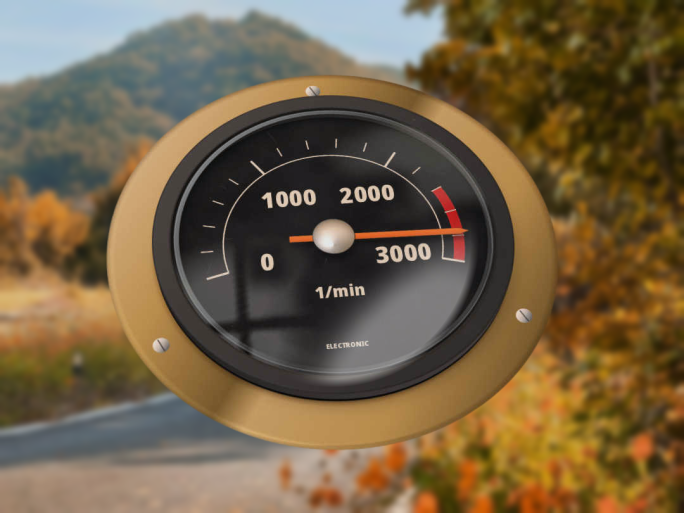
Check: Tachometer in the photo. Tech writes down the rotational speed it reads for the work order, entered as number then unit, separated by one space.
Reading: 2800 rpm
